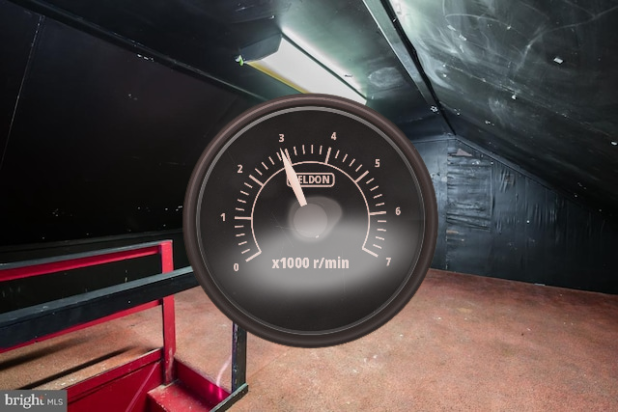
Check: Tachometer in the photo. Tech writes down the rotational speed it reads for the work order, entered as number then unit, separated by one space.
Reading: 2900 rpm
